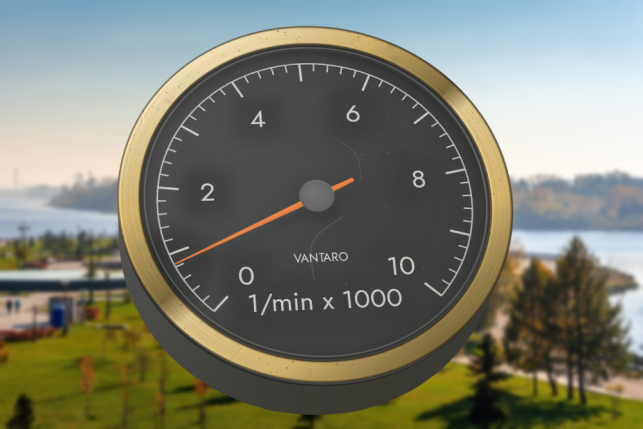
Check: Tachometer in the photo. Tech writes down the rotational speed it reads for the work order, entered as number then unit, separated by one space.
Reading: 800 rpm
